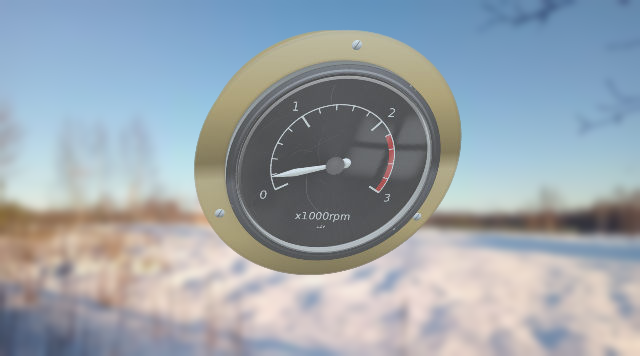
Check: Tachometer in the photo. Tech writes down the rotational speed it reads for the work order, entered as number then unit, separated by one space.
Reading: 200 rpm
